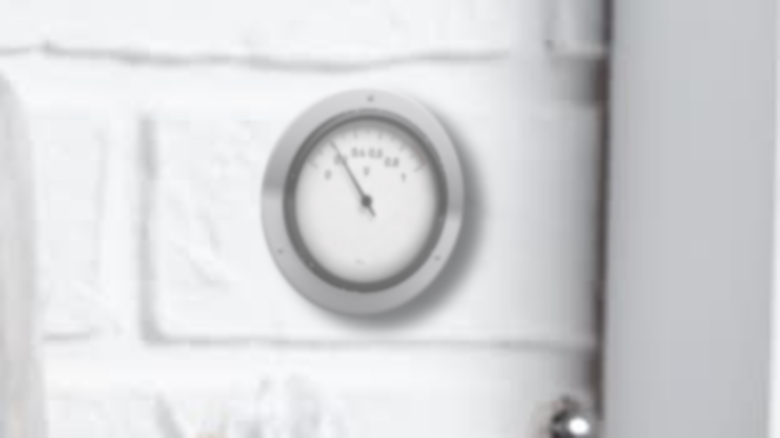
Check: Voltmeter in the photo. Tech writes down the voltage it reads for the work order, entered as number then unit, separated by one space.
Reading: 0.2 V
